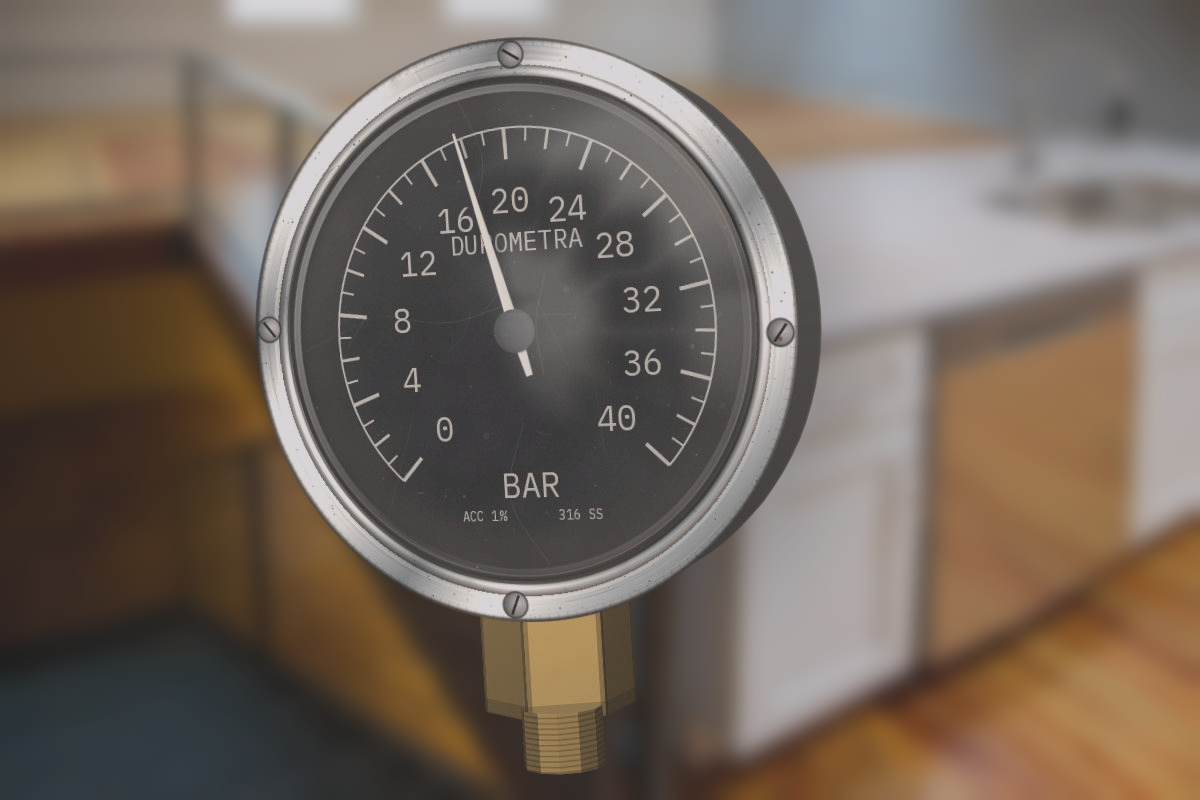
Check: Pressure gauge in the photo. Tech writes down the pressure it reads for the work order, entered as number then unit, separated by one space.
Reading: 18 bar
